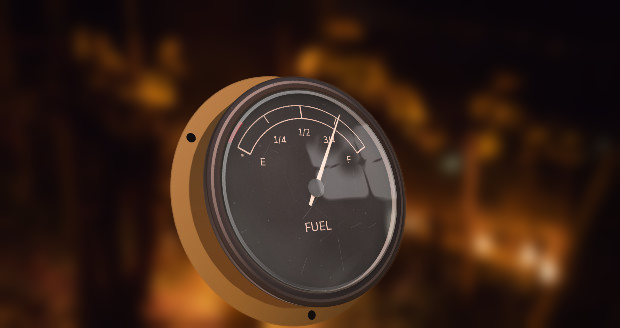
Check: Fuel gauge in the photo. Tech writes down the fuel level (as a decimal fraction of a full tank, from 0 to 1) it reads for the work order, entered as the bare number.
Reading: 0.75
